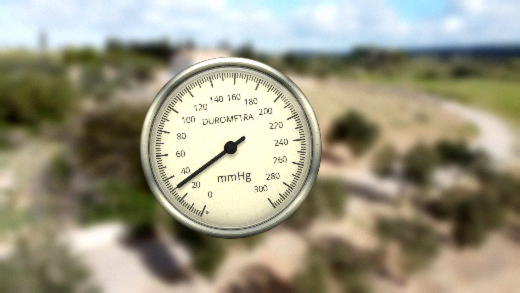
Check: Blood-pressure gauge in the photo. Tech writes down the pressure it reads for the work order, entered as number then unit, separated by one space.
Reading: 30 mmHg
